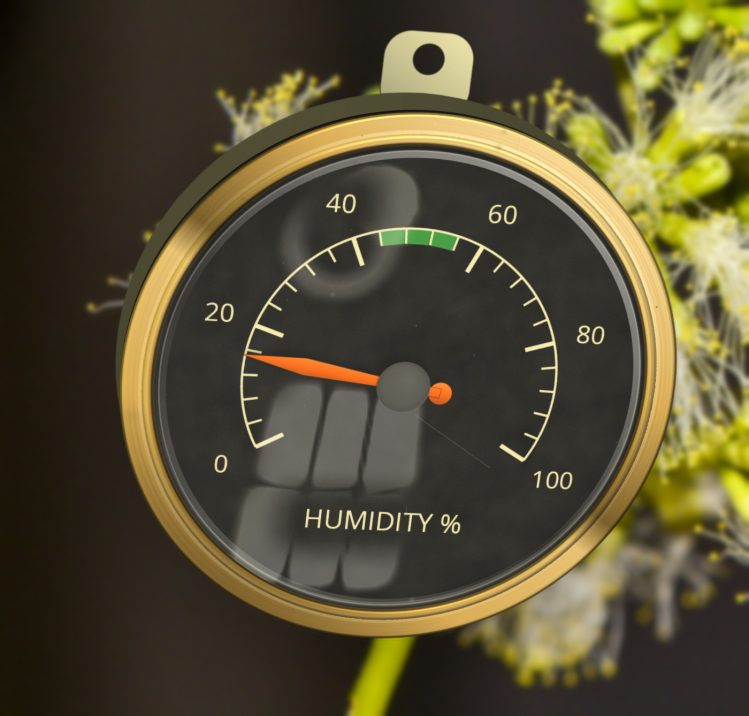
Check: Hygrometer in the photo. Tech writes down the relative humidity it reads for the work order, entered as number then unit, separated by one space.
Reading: 16 %
